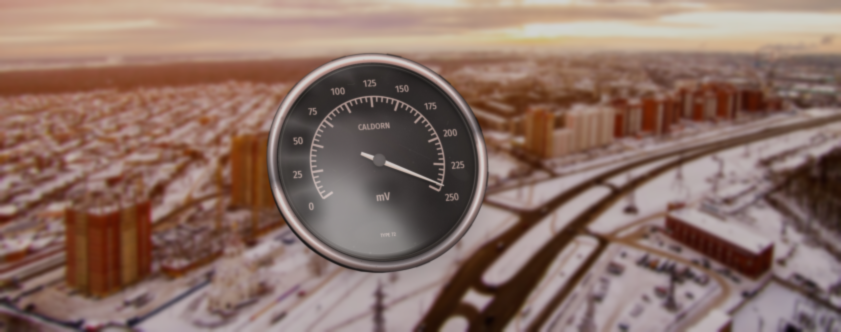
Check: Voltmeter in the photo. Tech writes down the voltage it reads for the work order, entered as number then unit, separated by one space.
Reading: 245 mV
